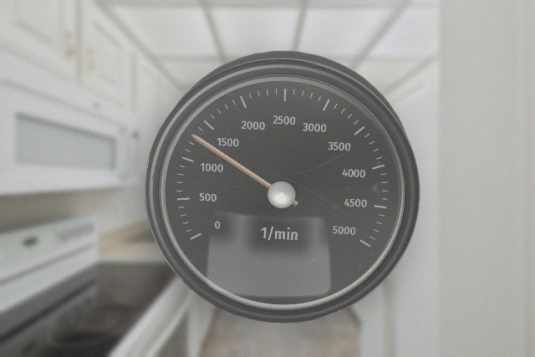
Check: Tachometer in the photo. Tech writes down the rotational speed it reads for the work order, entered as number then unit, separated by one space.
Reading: 1300 rpm
